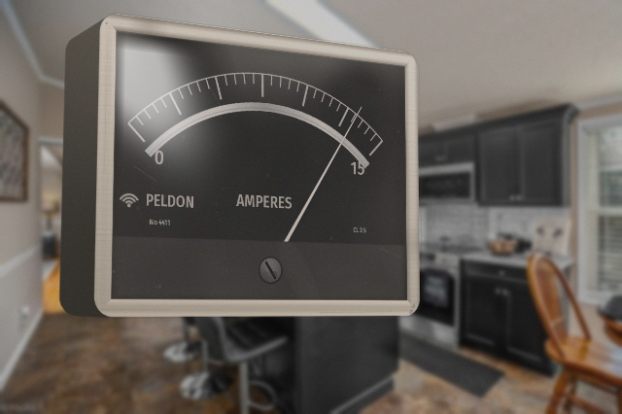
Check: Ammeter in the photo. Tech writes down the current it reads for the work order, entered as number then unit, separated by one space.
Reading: 13 A
